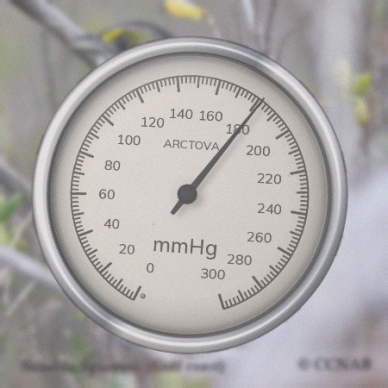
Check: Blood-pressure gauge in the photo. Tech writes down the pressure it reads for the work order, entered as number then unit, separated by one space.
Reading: 182 mmHg
